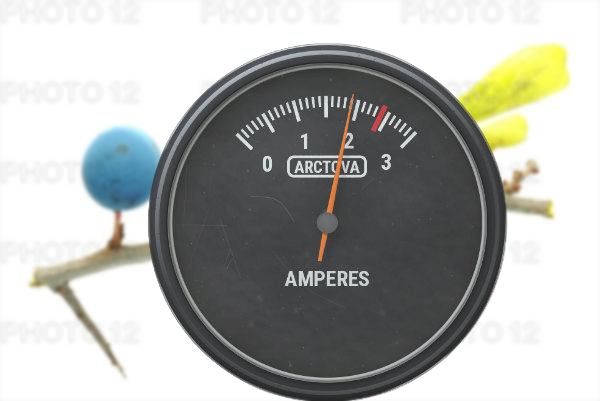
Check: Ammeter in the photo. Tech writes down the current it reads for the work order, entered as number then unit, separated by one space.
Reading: 1.9 A
